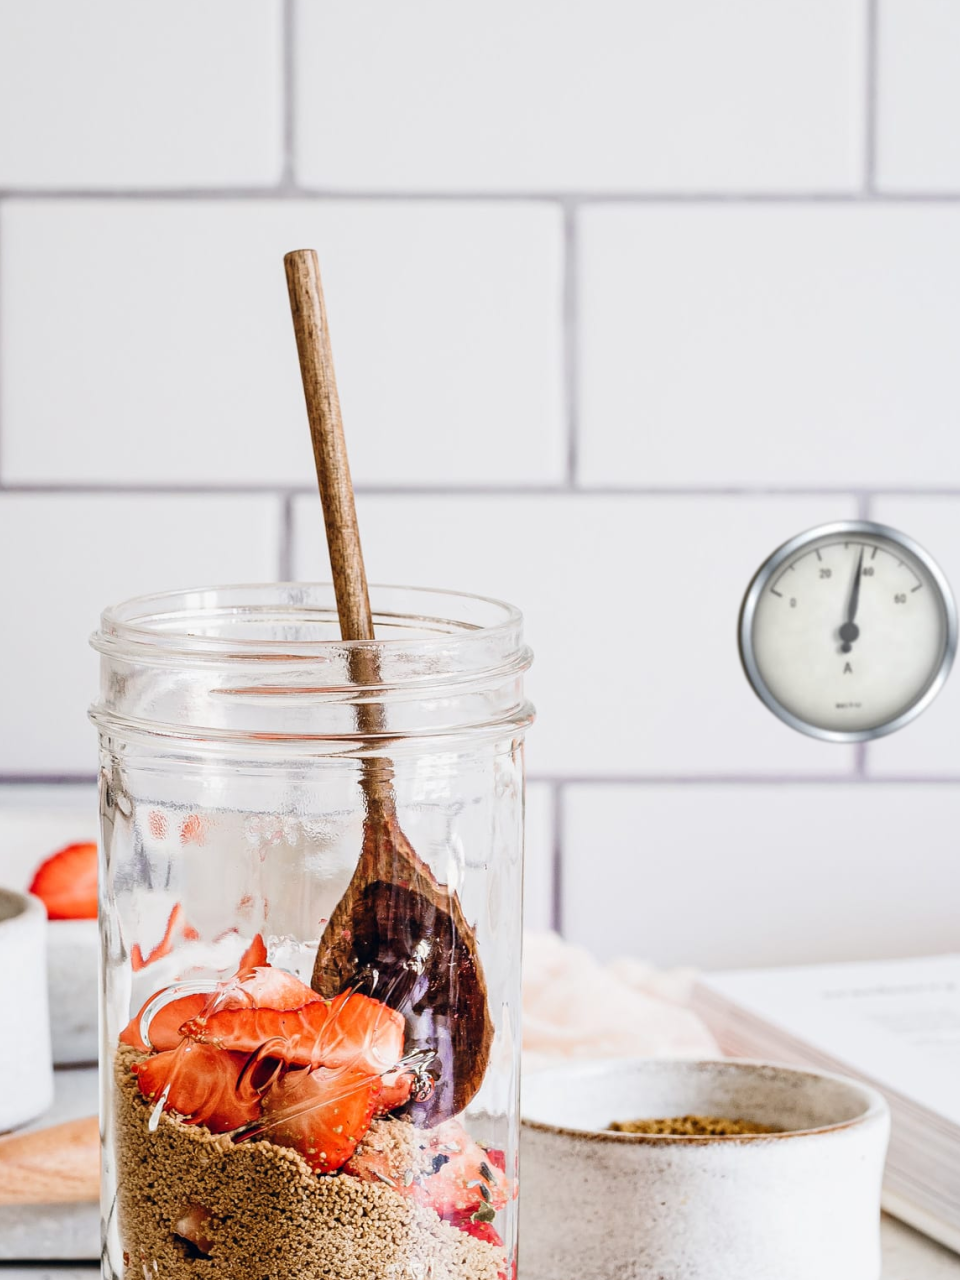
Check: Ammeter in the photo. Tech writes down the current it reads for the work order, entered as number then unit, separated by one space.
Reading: 35 A
